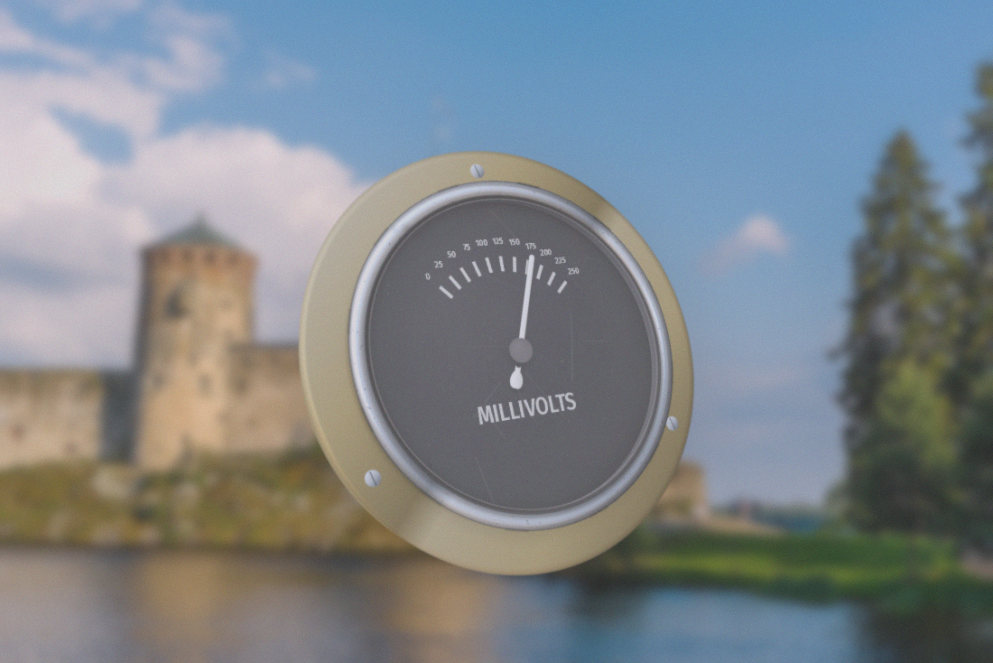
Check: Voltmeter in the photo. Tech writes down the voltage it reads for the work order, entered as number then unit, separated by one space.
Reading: 175 mV
